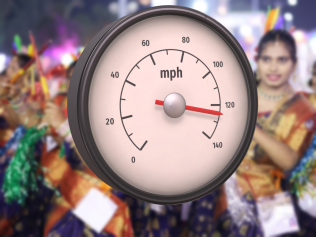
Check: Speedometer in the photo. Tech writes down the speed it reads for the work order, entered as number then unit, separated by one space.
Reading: 125 mph
